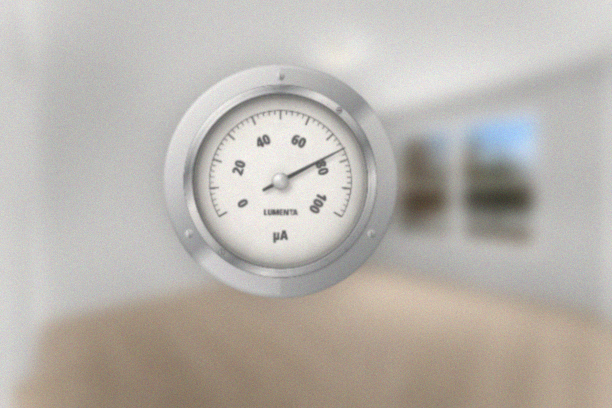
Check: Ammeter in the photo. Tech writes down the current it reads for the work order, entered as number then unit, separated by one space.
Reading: 76 µA
